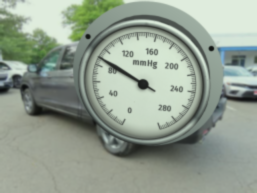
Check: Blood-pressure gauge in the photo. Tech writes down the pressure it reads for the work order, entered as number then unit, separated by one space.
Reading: 90 mmHg
